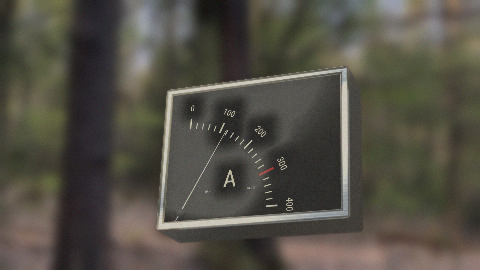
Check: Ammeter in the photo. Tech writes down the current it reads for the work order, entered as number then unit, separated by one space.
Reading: 120 A
